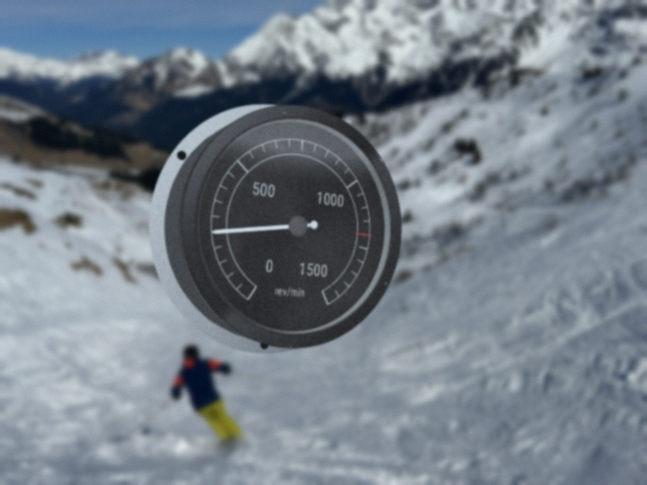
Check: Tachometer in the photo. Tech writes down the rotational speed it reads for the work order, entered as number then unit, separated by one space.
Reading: 250 rpm
